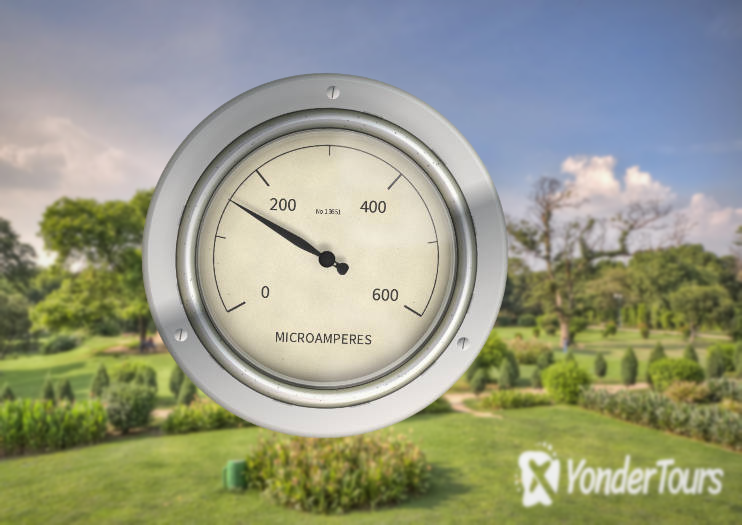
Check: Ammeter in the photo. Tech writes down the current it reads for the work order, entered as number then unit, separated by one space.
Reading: 150 µA
